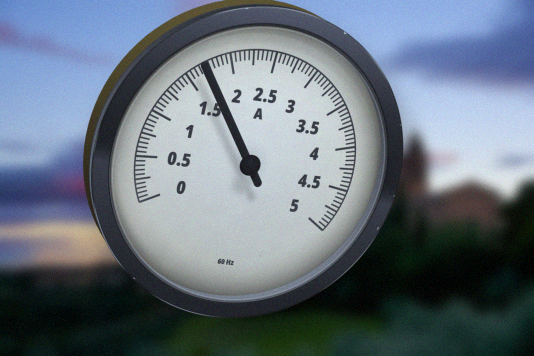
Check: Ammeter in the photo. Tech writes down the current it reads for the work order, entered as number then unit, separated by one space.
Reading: 1.7 A
